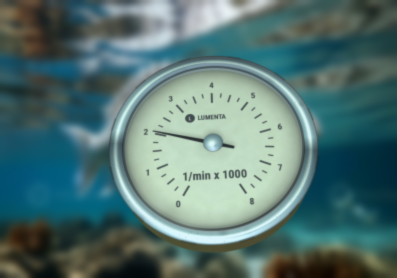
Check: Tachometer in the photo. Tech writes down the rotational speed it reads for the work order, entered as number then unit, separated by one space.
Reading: 2000 rpm
